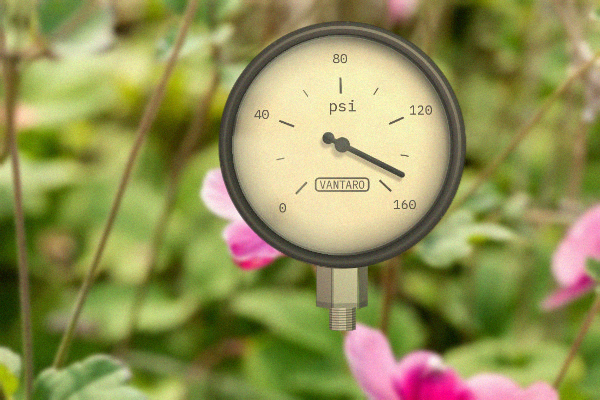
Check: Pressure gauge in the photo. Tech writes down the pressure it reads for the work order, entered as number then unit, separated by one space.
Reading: 150 psi
